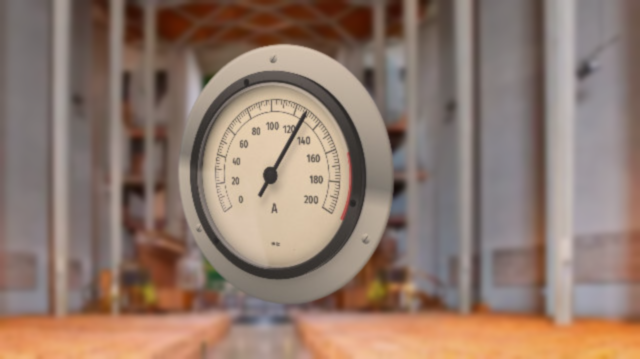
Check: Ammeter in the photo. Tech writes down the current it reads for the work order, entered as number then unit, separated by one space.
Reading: 130 A
